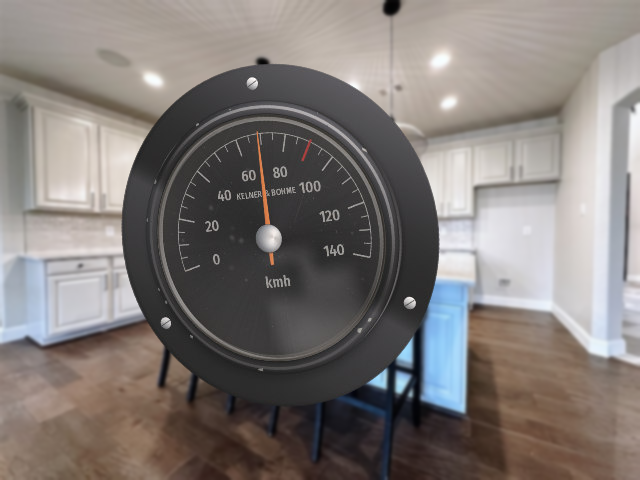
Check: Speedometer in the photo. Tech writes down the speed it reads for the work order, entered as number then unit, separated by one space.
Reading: 70 km/h
